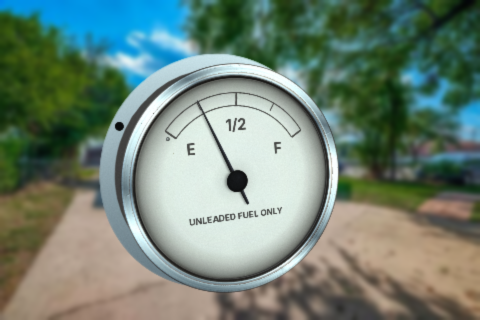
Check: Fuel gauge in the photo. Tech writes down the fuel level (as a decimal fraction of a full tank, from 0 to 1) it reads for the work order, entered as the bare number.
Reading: 0.25
